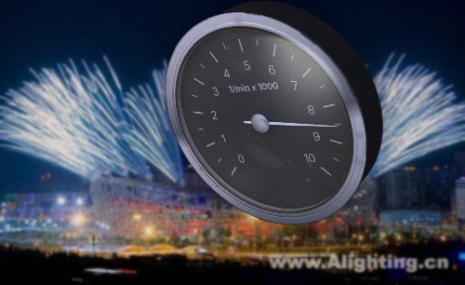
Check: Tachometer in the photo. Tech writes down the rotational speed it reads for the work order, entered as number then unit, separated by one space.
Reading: 8500 rpm
